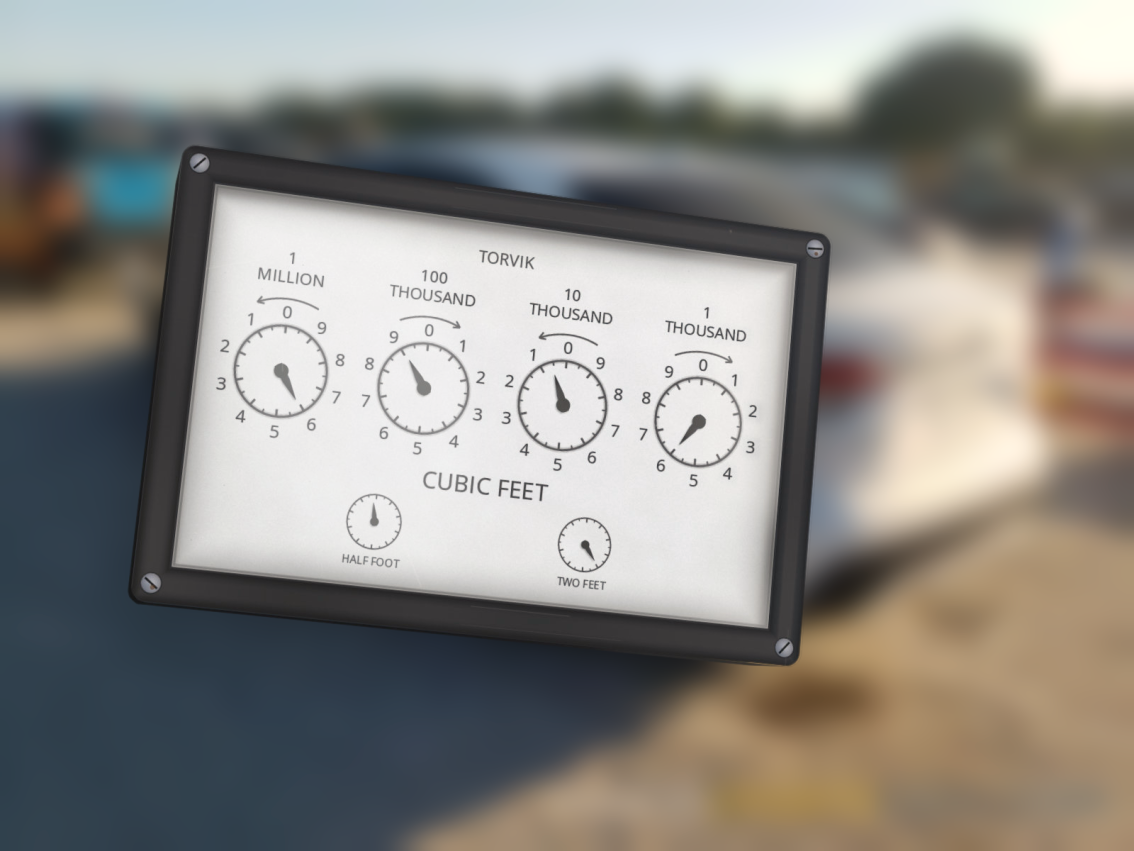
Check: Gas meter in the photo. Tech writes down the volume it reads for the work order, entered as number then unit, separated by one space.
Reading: 590600 ft³
